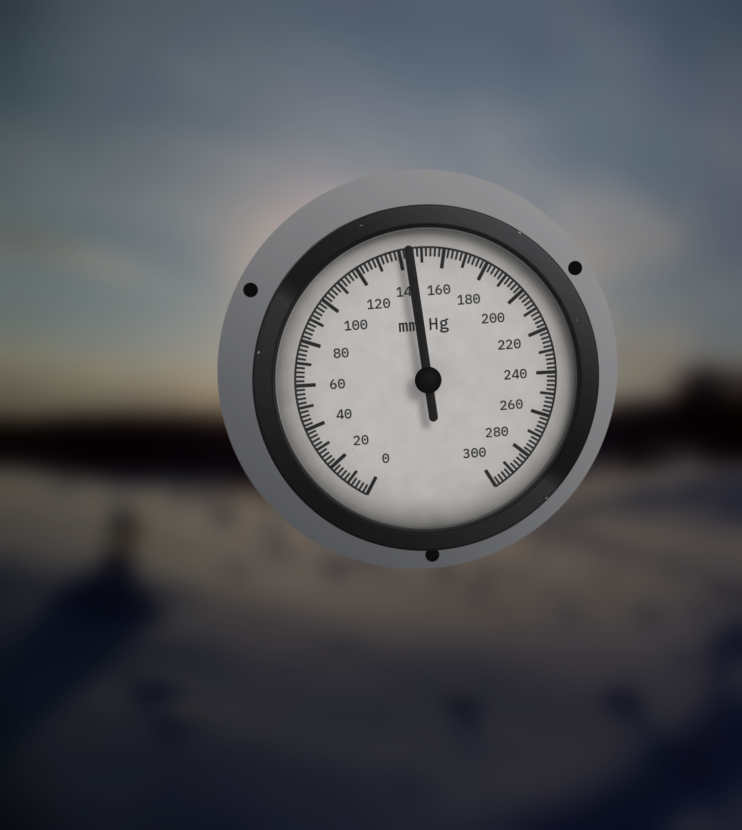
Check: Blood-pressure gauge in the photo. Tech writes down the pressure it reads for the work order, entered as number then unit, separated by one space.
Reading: 144 mmHg
